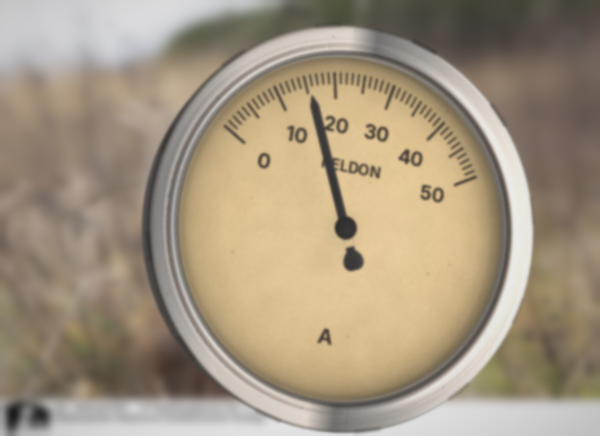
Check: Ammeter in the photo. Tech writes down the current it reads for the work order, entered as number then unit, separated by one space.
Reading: 15 A
